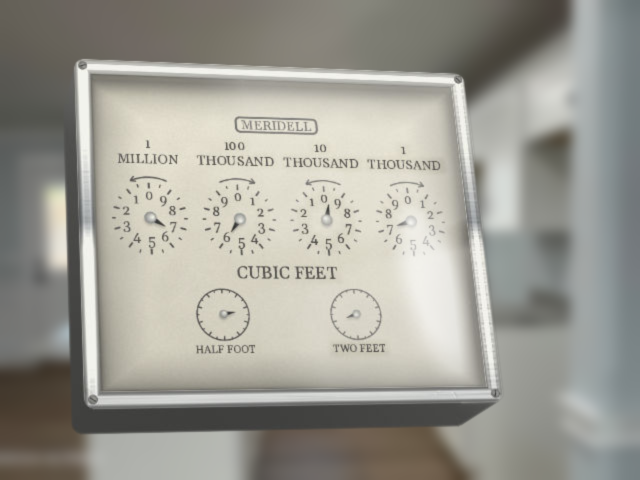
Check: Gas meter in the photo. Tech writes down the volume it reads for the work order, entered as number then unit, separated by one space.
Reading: 659700 ft³
